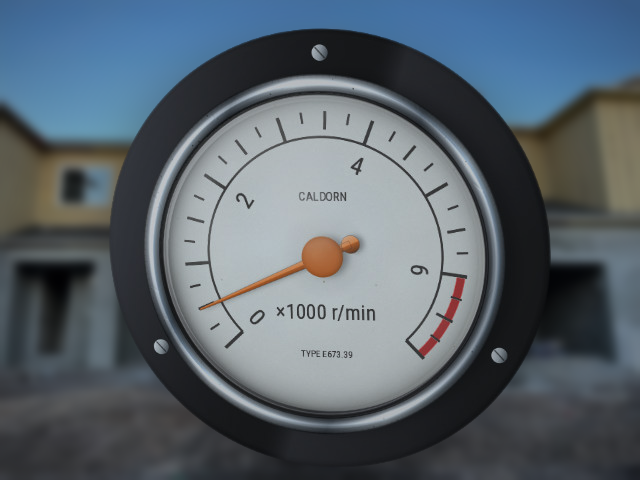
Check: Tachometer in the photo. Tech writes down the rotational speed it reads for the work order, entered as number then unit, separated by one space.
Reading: 500 rpm
